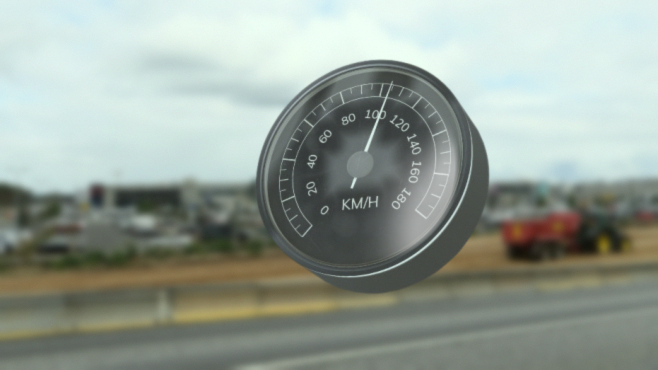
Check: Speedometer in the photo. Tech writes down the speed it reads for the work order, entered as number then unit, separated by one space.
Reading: 105 km/h
